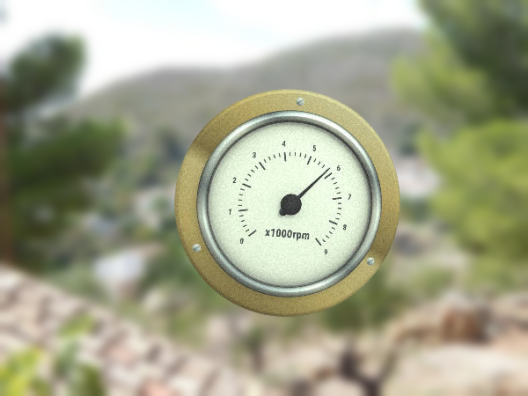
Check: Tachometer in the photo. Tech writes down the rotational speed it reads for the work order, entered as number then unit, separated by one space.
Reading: 5800 rpm
